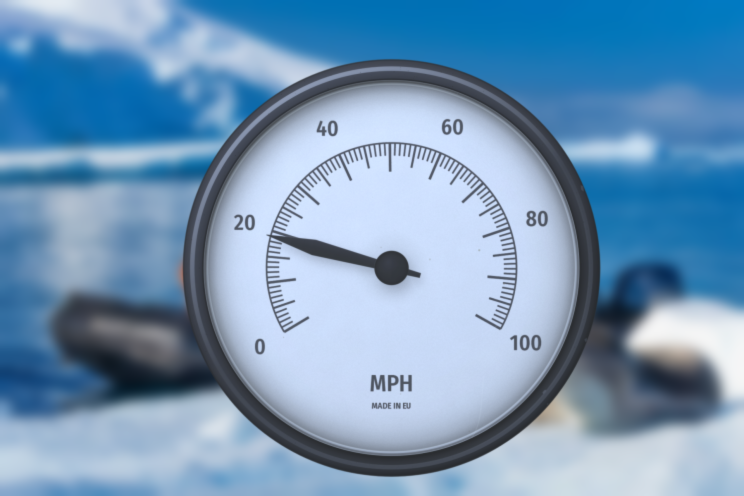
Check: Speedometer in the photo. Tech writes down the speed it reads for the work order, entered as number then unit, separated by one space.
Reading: 19 mph
